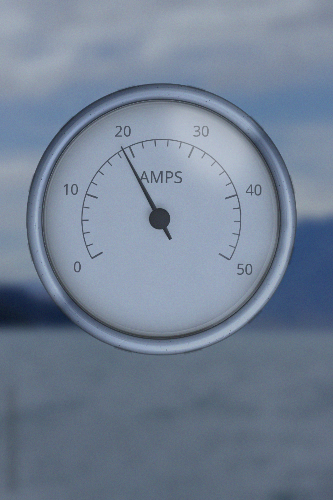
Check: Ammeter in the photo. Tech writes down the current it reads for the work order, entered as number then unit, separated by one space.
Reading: 19 A
